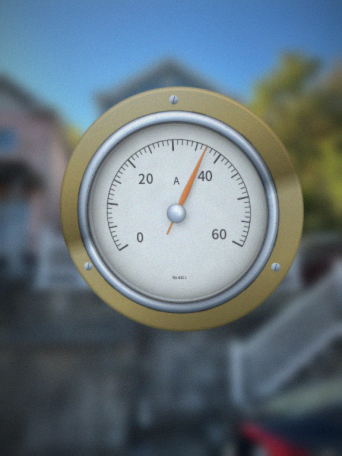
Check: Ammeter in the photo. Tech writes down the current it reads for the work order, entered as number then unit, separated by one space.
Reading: 37 A
